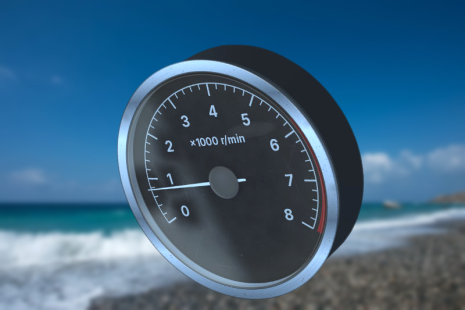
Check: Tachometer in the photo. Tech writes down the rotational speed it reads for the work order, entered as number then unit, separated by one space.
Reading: 800 rpm
